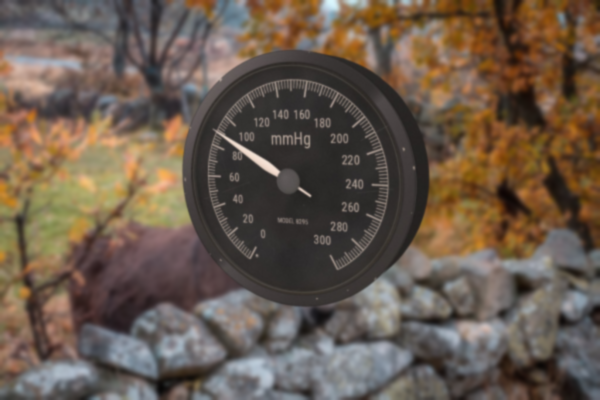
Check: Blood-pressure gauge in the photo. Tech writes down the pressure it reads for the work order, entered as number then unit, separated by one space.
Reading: 90 mmHg
